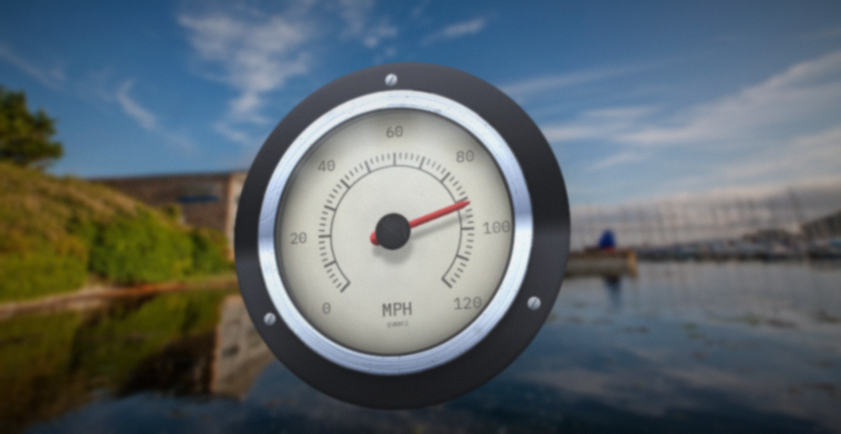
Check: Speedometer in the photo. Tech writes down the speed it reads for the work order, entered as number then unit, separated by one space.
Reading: 92 mph
